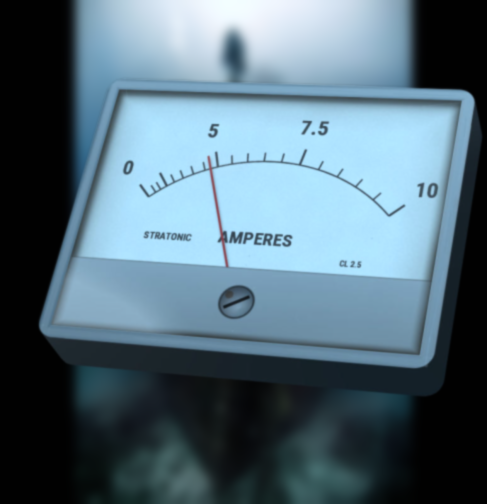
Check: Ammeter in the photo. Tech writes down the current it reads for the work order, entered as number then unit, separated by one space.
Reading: 4.75 A
